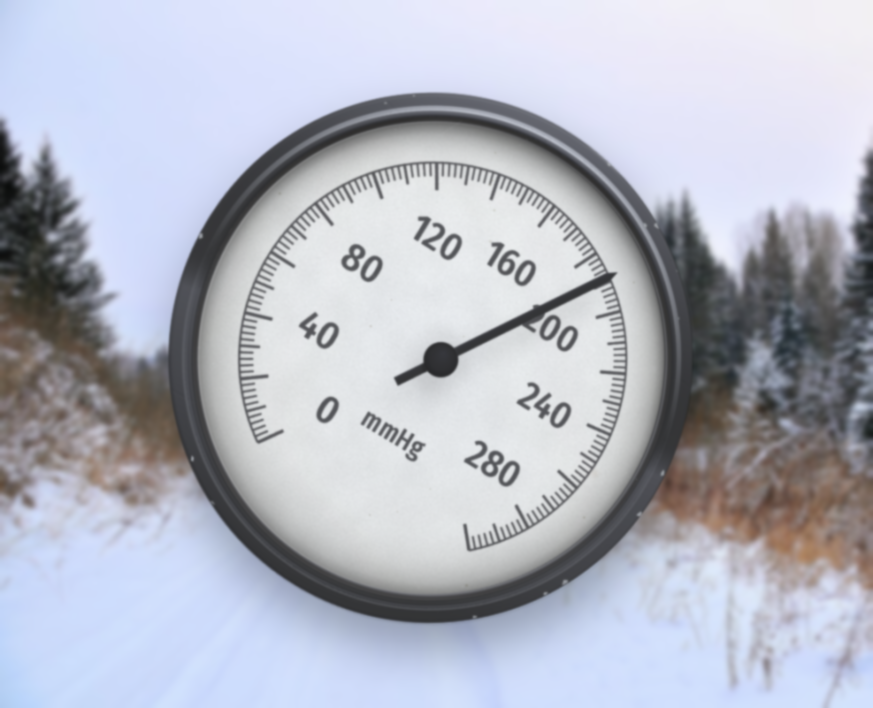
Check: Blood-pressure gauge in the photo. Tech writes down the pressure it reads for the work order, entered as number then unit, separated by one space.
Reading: 188 mmHg
